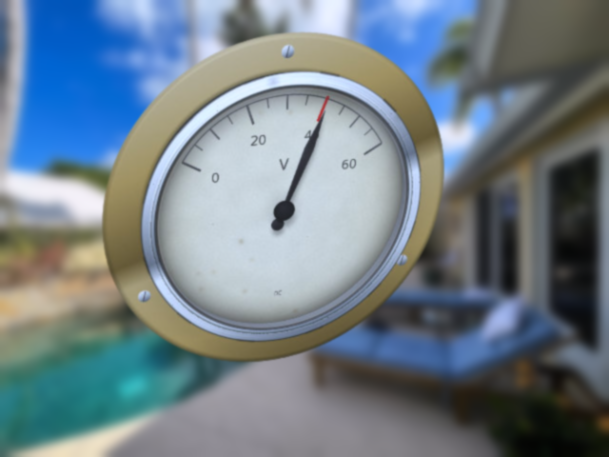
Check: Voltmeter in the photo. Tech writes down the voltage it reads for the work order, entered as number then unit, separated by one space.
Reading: 40 V
